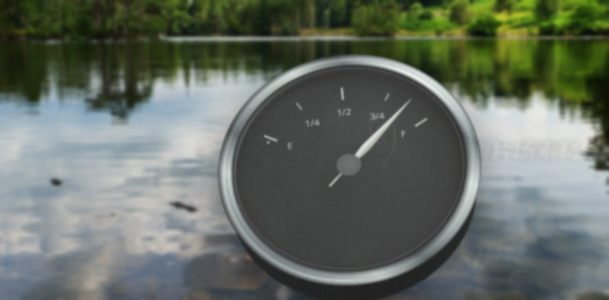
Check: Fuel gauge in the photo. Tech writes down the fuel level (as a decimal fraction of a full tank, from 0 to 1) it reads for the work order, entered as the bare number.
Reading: 0.875
